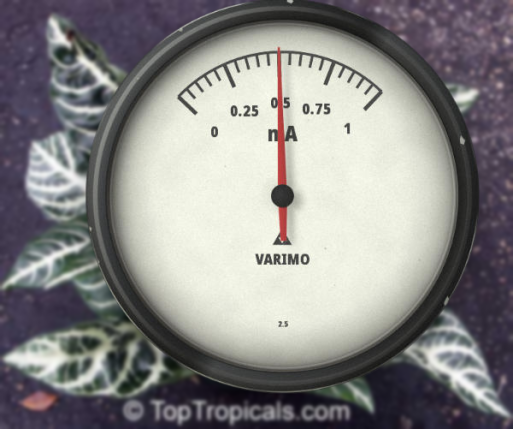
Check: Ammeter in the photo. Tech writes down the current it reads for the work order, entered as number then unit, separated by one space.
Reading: 0.5 mA
